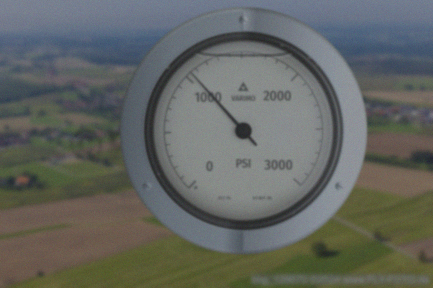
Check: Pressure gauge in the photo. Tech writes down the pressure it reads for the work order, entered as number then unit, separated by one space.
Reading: 1050 psi
